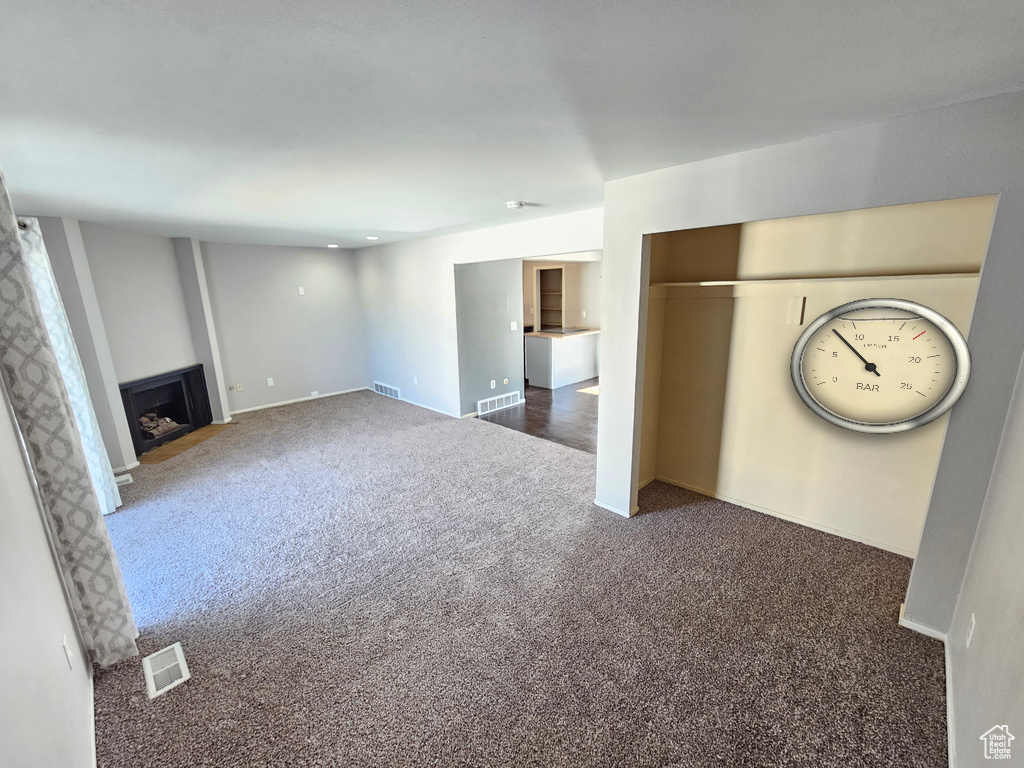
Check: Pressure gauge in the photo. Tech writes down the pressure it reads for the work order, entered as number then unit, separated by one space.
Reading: 8 bar
